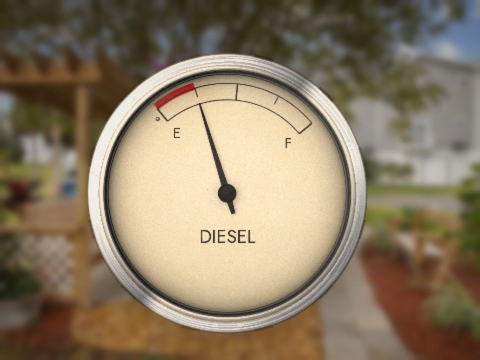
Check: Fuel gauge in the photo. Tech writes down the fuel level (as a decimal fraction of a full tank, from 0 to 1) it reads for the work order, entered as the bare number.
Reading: 0.25
